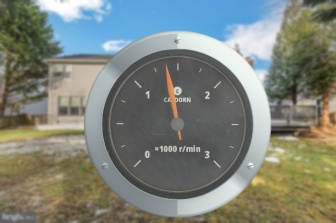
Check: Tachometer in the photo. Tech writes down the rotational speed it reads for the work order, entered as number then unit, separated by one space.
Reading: 1375 rpm
